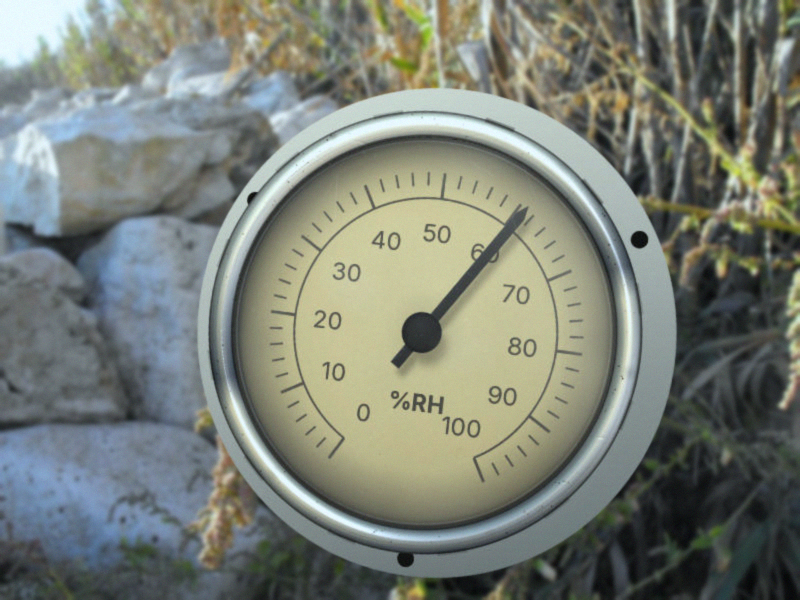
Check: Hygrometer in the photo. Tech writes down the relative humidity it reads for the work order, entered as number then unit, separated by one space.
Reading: 61 %
